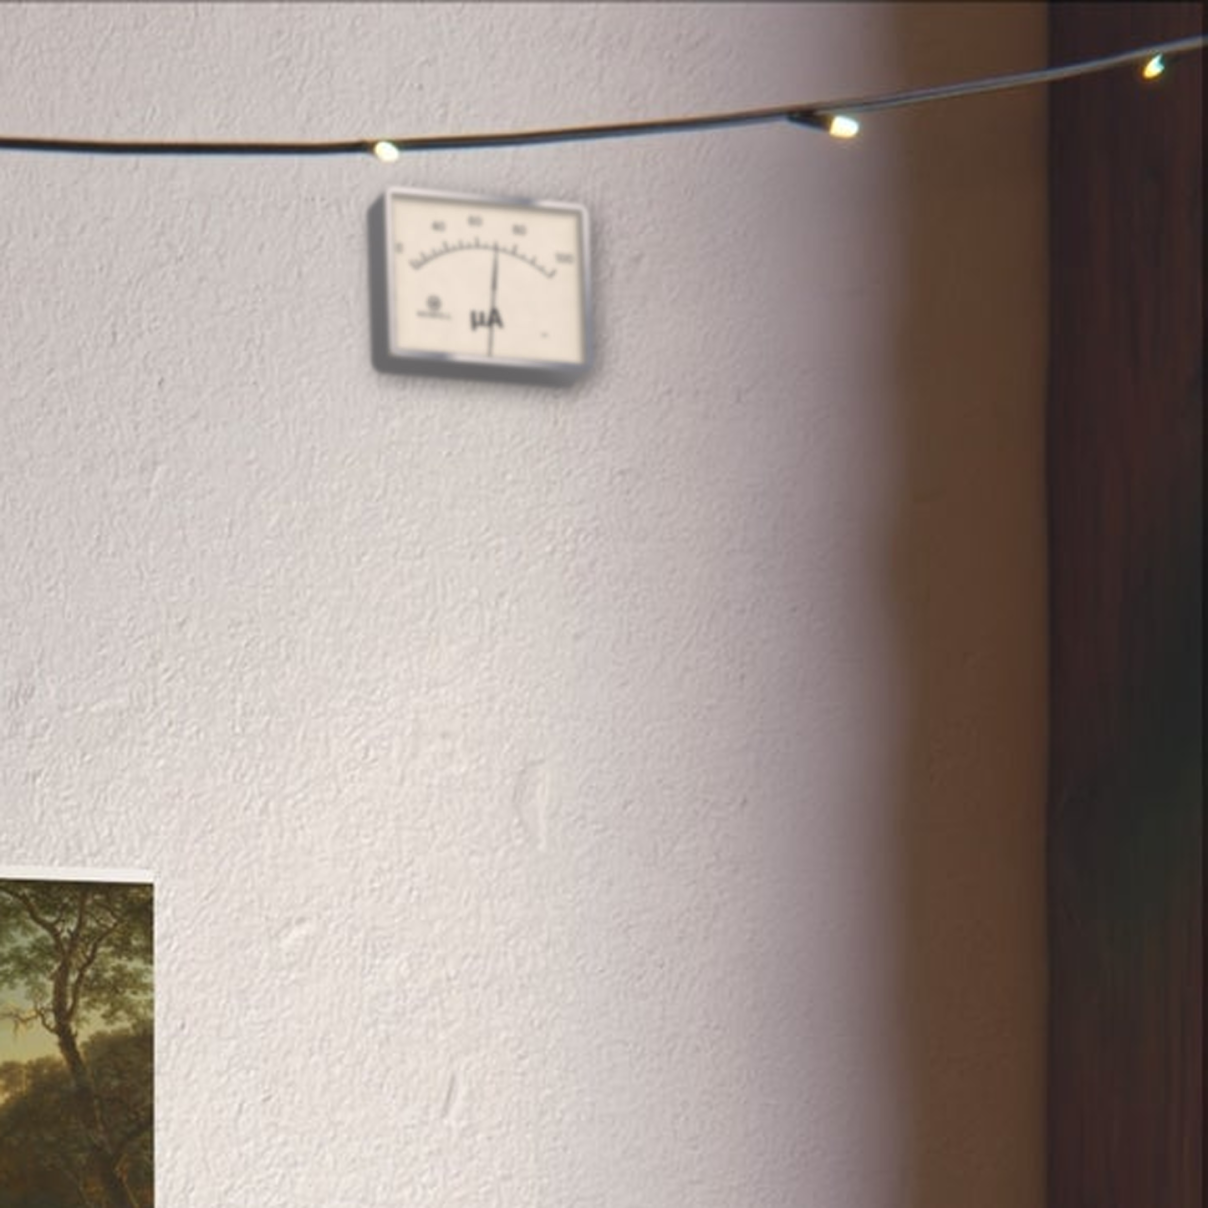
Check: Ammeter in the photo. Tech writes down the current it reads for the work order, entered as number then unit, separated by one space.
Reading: 70 µA
